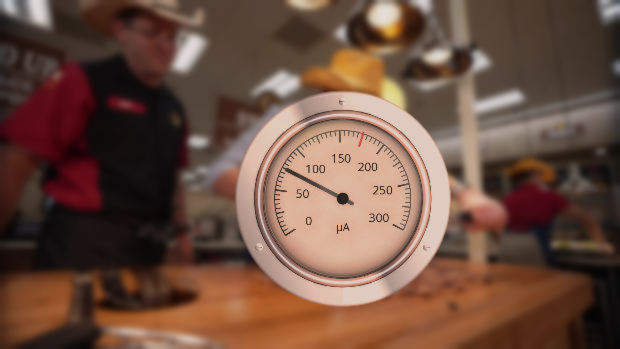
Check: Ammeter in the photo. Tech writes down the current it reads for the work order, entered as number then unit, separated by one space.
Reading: 75 µA
